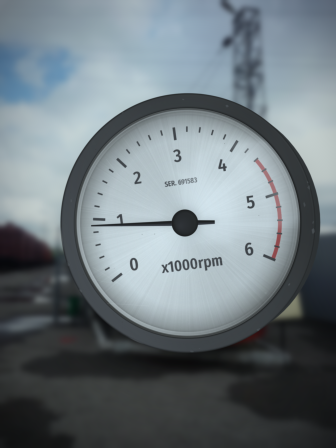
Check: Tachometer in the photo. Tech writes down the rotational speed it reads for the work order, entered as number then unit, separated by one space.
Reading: 900 rpm
